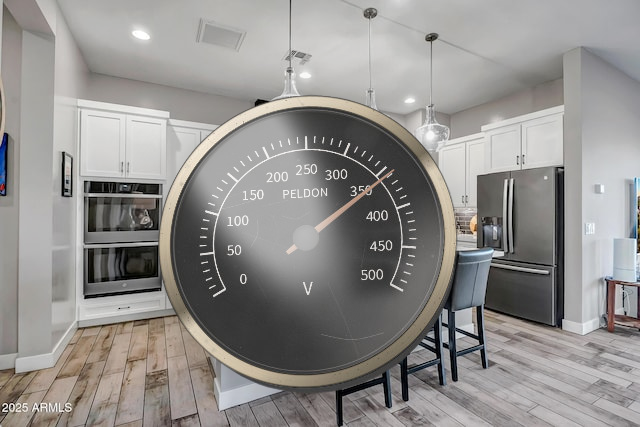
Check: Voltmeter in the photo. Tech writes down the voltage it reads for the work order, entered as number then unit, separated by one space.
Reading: 360 V
